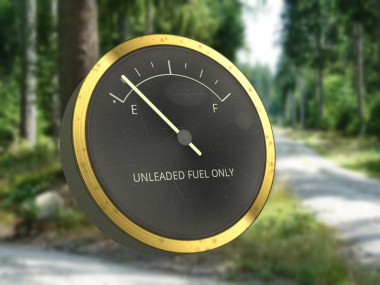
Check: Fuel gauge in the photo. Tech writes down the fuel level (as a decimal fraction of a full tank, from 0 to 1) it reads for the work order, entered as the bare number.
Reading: 0.125
